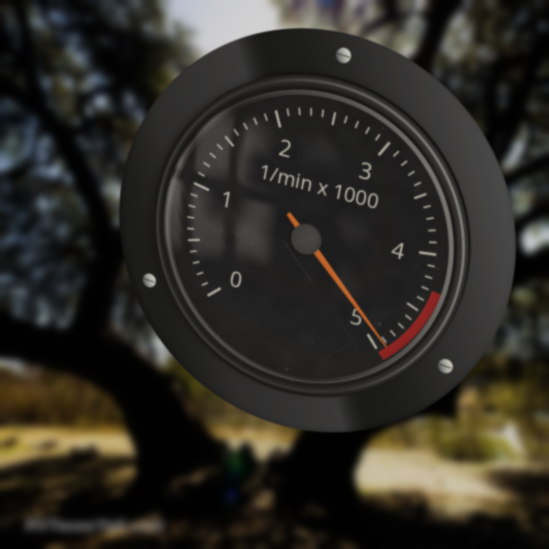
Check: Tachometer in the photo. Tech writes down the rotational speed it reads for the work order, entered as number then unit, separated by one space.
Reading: 4900 rpm
